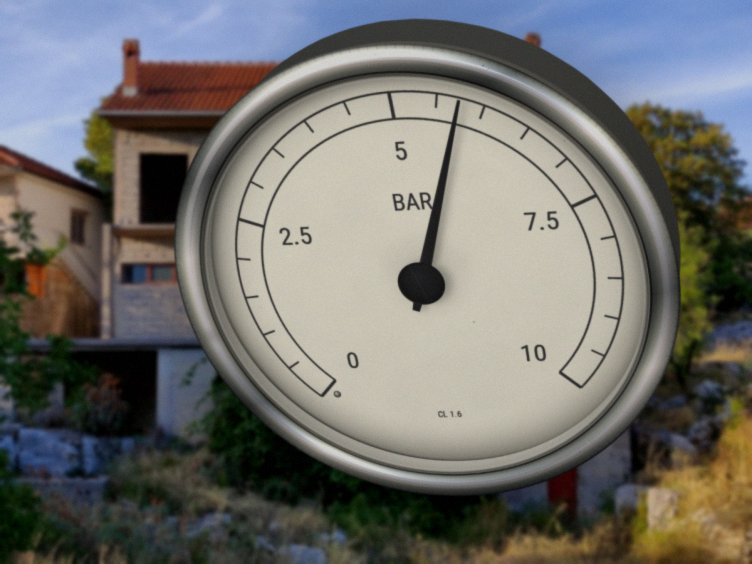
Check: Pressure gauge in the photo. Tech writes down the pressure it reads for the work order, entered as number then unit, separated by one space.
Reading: 5.75 bar
